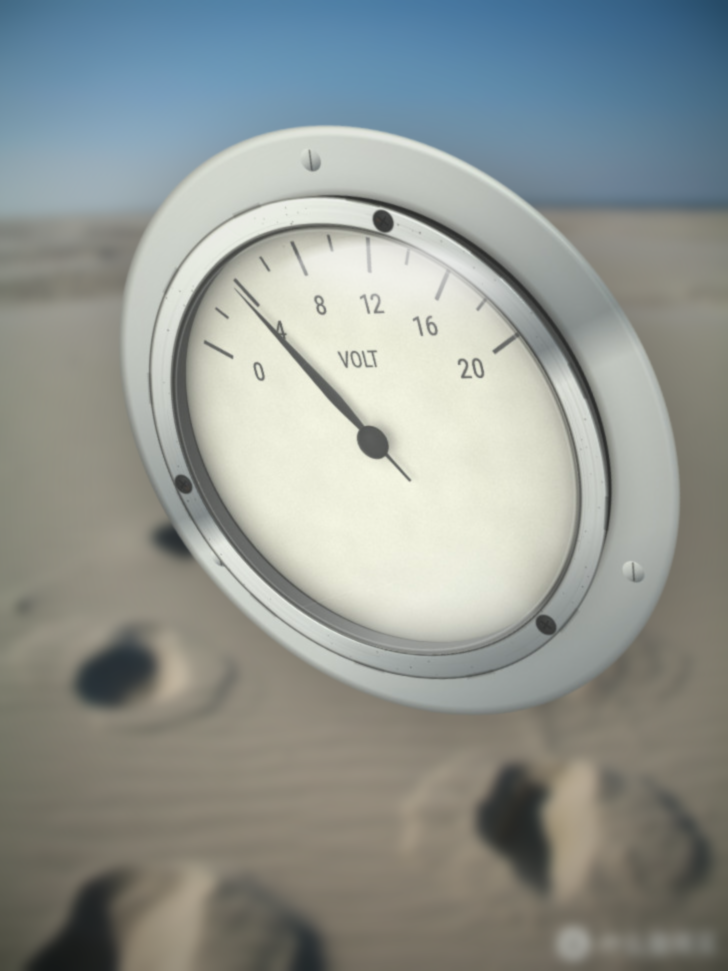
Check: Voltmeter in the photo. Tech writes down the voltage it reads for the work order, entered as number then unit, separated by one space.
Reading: 4 V
